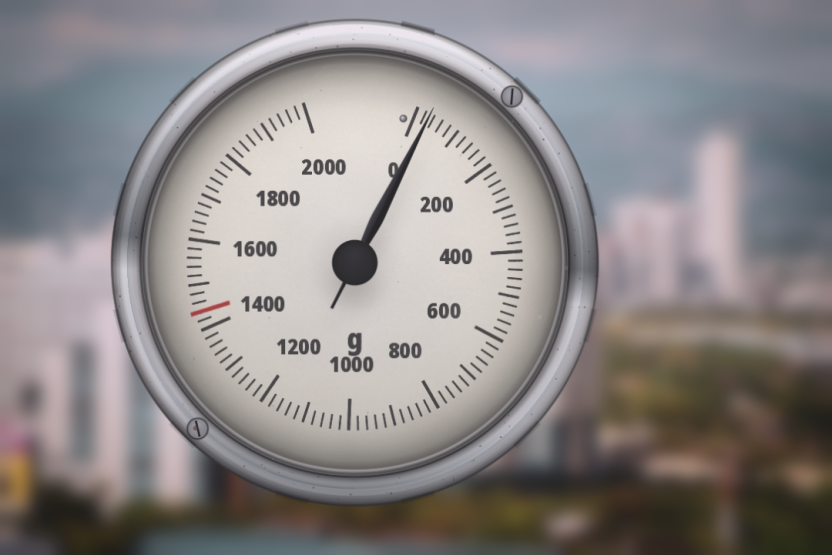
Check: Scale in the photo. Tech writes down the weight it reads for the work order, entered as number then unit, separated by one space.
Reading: 30 g
